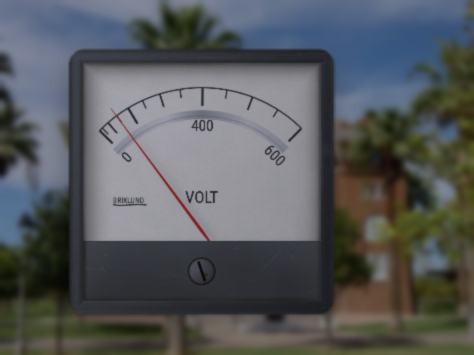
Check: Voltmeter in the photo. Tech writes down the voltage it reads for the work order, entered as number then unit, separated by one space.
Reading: 150 V
